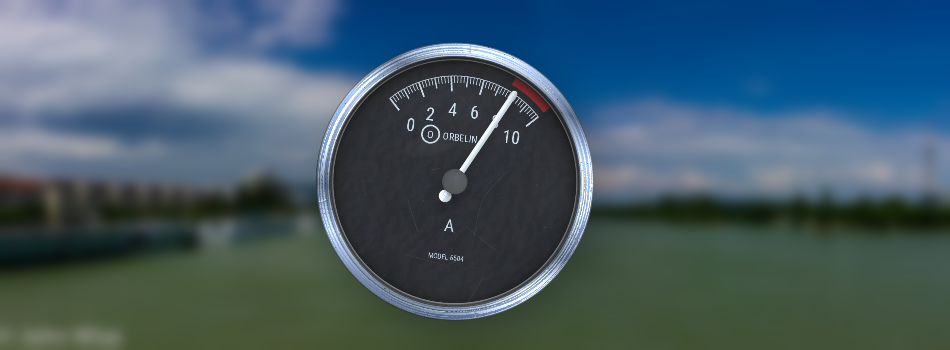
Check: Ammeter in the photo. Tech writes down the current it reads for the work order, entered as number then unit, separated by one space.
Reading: 8 A
